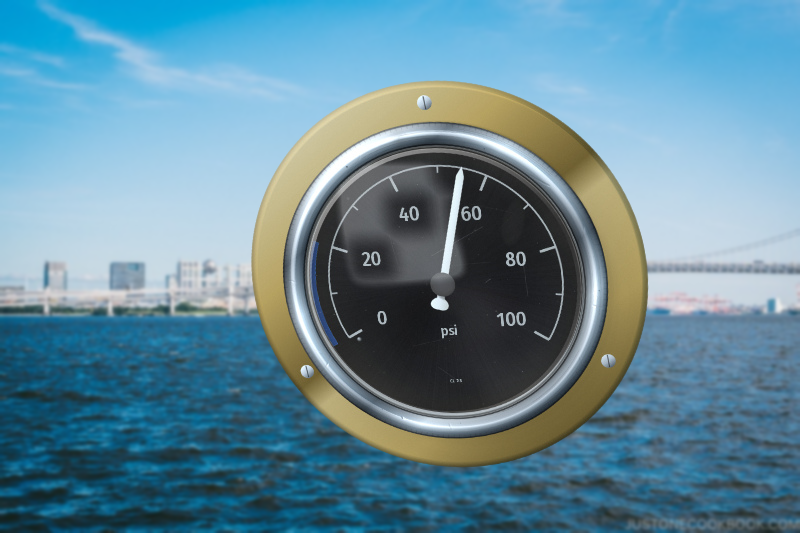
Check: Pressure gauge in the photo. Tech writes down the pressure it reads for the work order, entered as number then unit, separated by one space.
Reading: 55 psi
